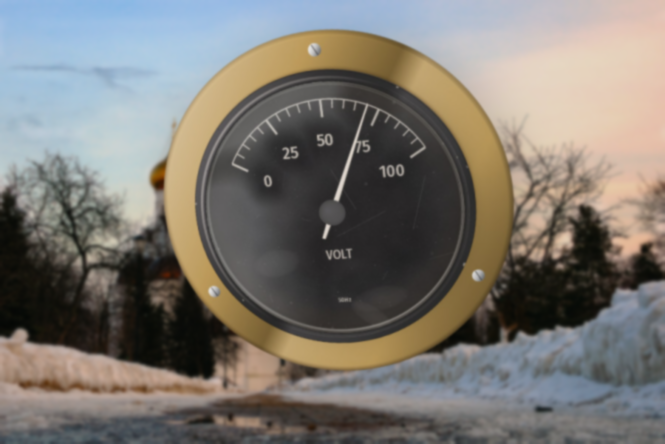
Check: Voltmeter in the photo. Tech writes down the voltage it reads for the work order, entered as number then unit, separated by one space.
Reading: 70 V
